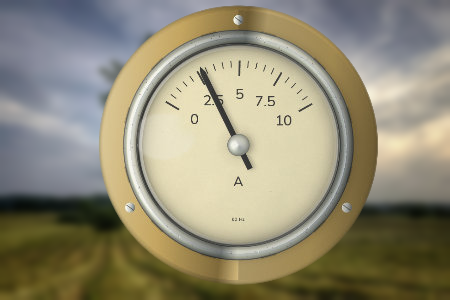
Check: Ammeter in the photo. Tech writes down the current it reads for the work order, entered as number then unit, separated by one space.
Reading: 2.75 A
